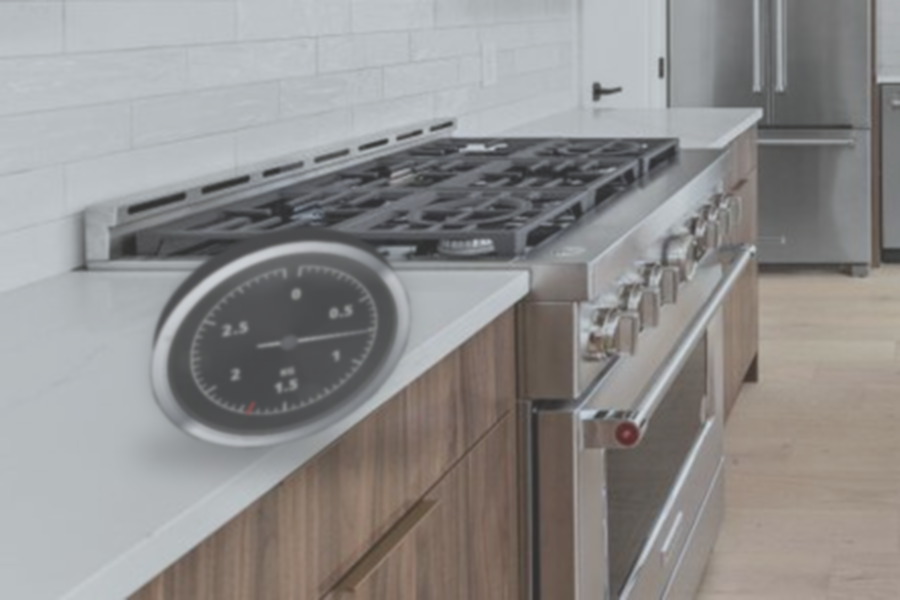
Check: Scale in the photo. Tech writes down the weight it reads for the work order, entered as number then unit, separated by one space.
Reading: 0.75 kg
